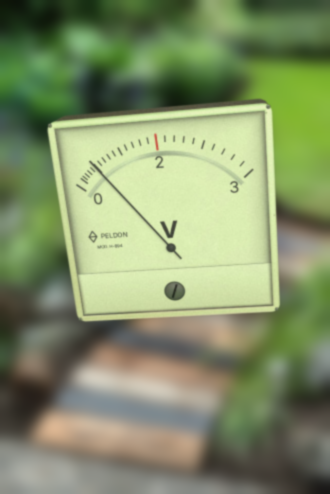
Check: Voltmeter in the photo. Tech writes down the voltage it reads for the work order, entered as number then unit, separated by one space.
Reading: 1 V
